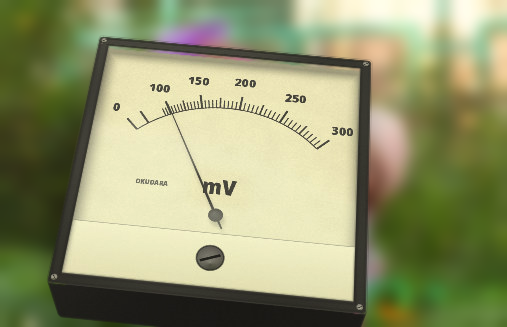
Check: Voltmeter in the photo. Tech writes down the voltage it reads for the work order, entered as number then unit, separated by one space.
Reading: 100 mV
